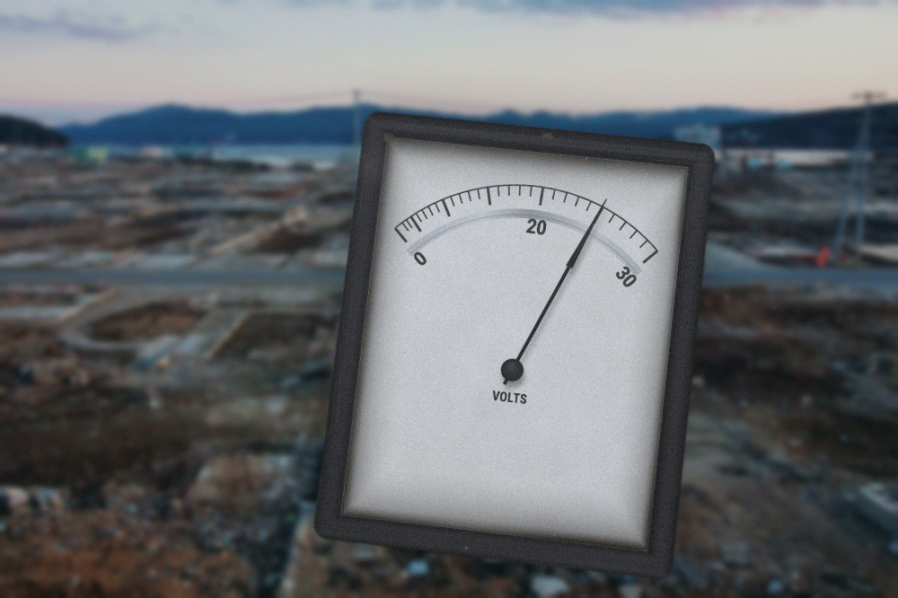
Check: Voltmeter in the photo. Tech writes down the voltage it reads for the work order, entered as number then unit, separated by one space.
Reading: 25 V
